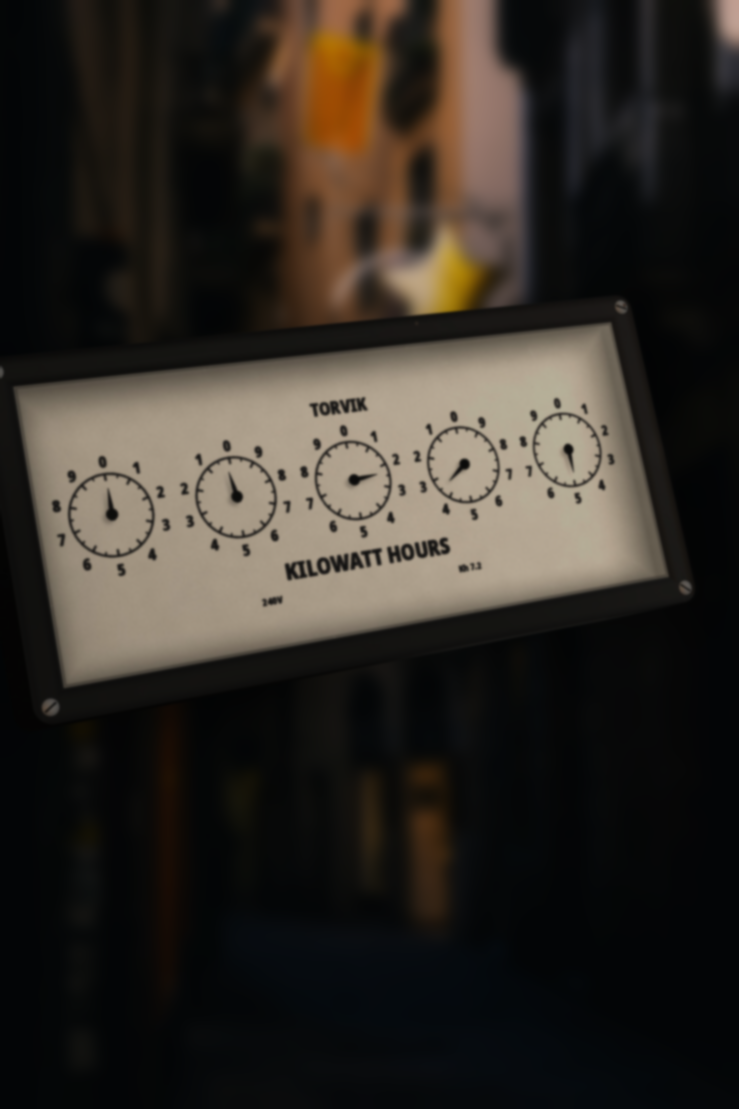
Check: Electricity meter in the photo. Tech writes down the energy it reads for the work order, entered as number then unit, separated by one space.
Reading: 235 kWh
